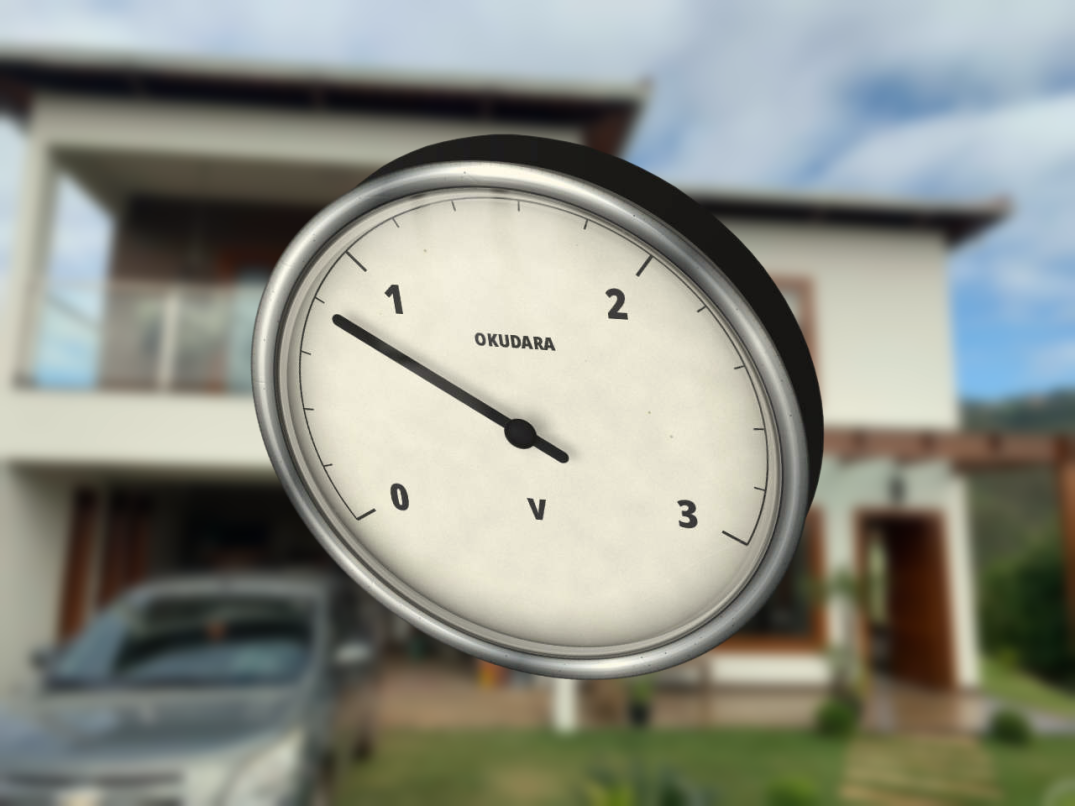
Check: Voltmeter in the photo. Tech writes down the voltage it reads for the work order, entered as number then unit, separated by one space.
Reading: 0.8 V
